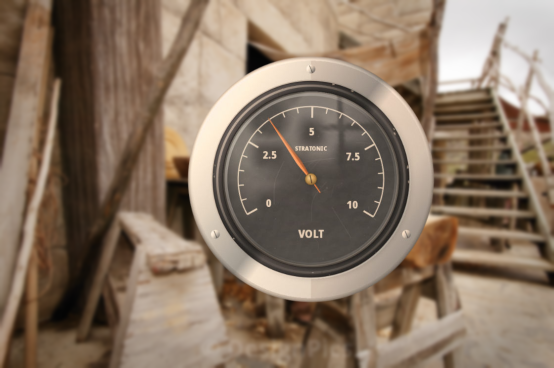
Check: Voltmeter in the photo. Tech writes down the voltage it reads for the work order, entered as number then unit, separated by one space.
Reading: 3.5 V
